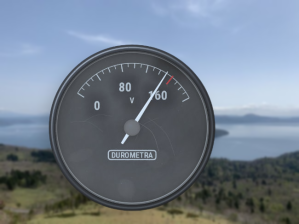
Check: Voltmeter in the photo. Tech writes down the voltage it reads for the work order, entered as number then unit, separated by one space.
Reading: 150 V
